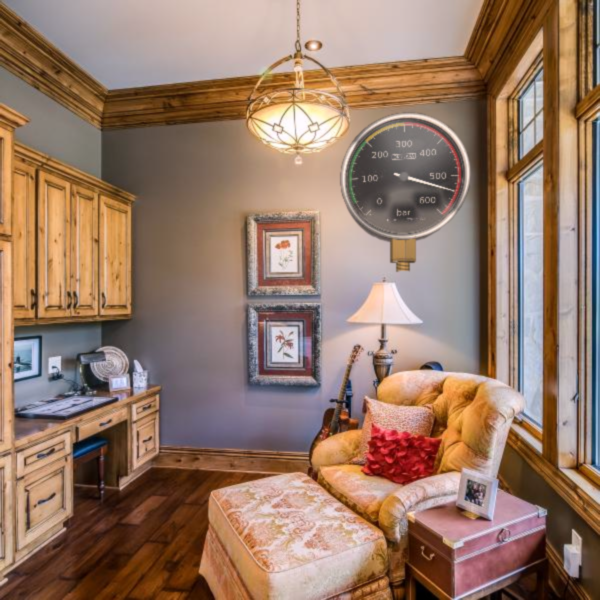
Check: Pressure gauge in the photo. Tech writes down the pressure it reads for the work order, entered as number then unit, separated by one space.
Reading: 540 bar
